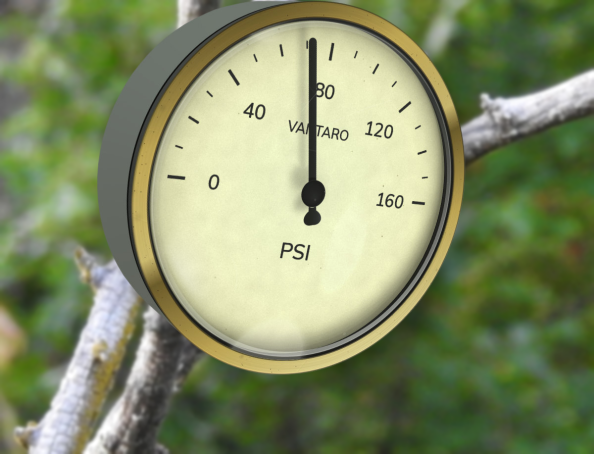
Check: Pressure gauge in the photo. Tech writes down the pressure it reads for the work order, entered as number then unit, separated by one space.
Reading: 70 psi
